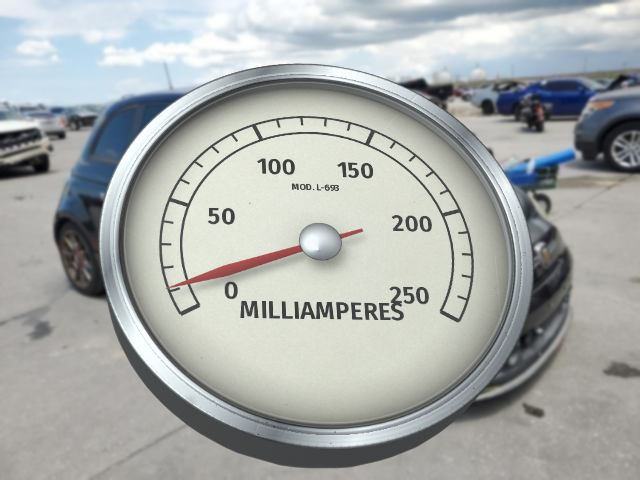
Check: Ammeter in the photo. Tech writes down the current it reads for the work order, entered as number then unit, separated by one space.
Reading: 10 mA
